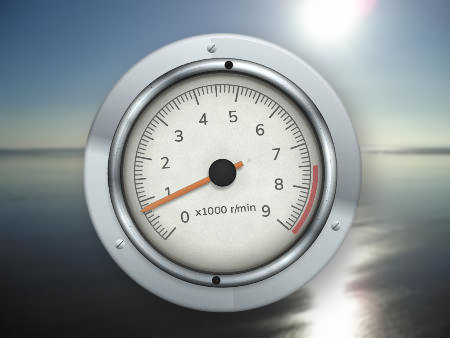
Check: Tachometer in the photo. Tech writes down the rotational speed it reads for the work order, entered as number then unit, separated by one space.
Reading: 800 rpm
